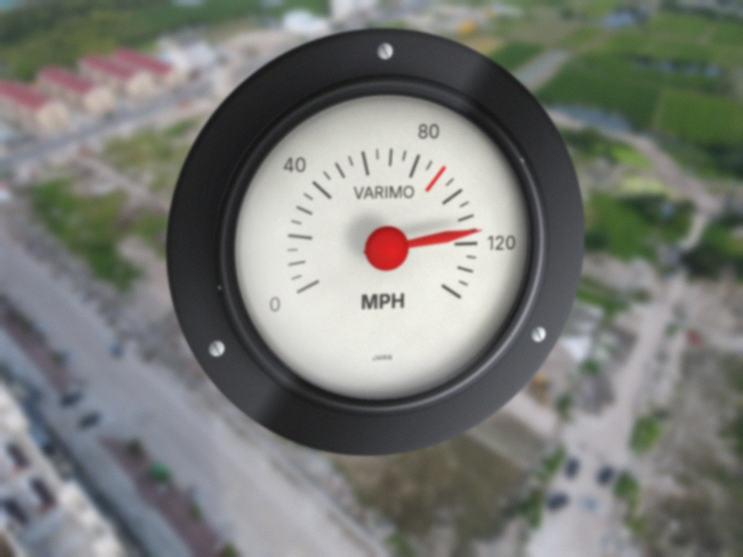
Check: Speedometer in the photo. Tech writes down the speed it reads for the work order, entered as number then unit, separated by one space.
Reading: 115 mph
